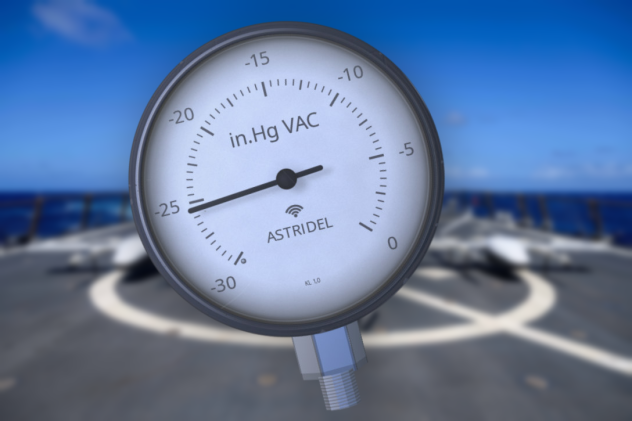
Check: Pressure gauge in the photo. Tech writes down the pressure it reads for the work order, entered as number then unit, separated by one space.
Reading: -25.5 inHg
